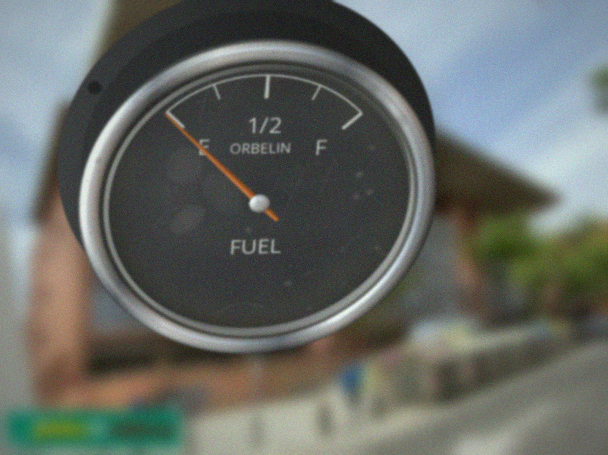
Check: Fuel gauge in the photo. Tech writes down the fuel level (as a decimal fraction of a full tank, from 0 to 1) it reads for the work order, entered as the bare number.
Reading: 0
